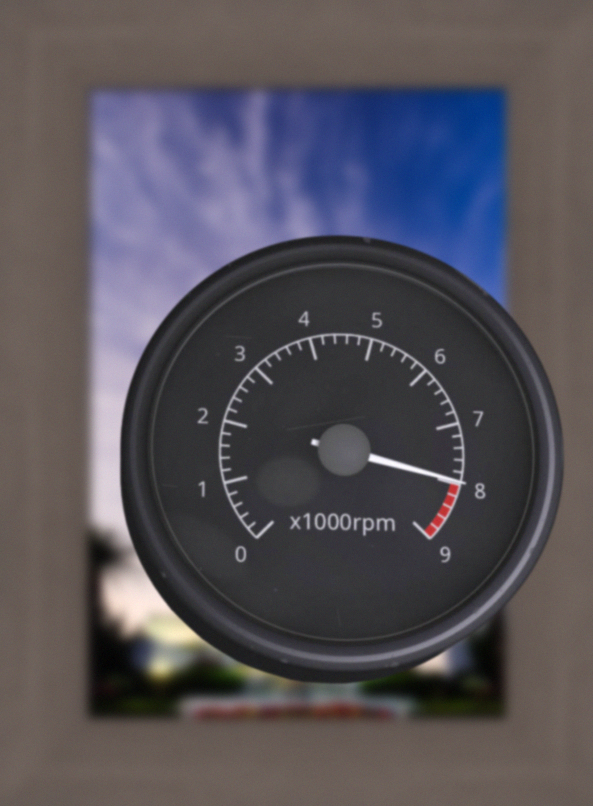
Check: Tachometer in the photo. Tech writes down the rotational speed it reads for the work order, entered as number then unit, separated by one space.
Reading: 8000 rpm
